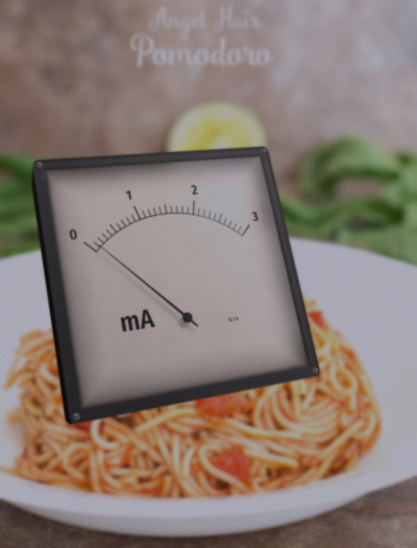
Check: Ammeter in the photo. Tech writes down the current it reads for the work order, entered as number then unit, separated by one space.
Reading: 0.1 mA
